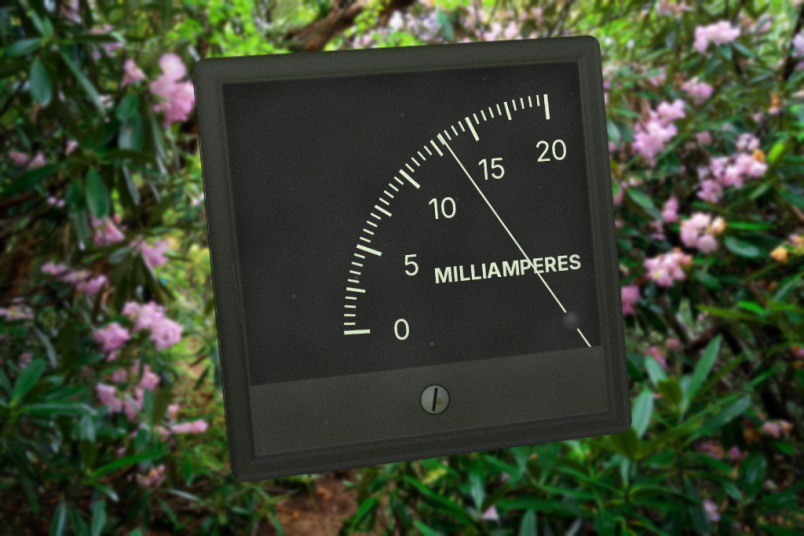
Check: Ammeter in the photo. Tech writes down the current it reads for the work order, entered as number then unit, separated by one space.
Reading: 13 mA
